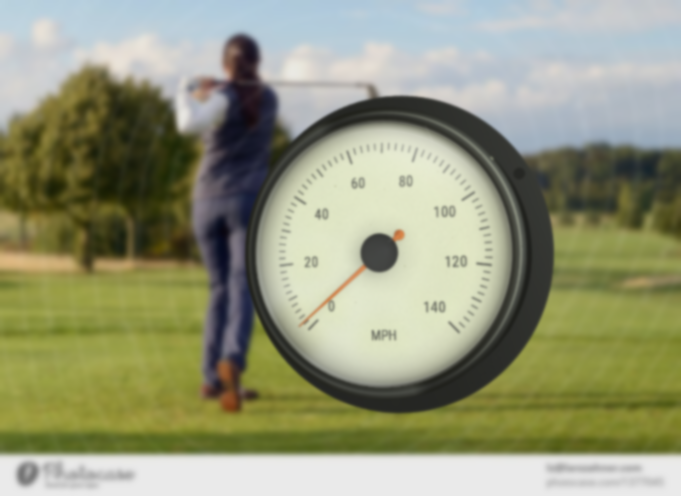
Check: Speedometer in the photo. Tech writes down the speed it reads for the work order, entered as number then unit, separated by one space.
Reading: 2 mph
